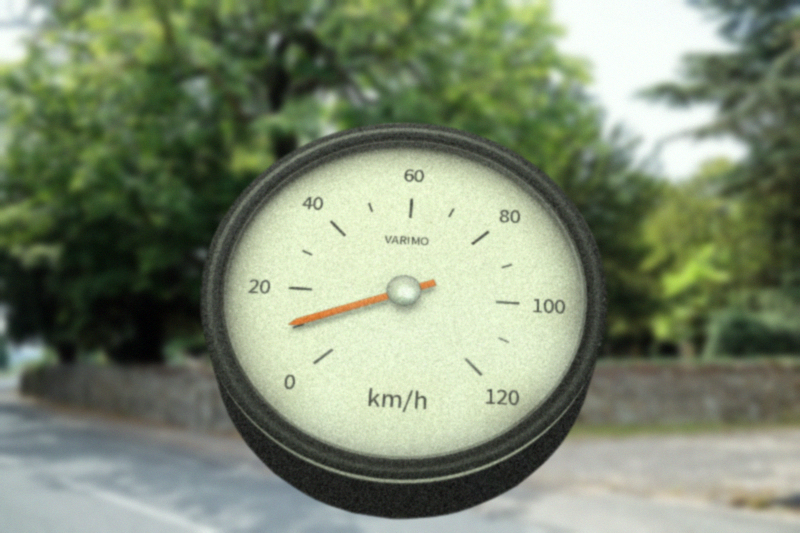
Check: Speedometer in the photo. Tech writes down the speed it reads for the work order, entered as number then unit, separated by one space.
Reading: 10 km/h
